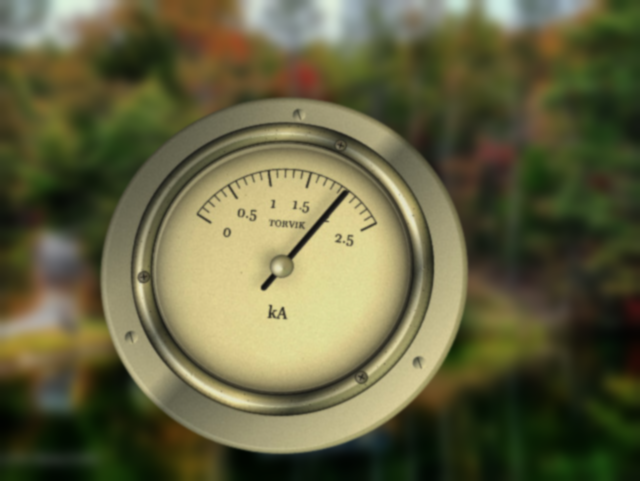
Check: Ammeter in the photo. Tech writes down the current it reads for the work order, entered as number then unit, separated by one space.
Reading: 2 kA
